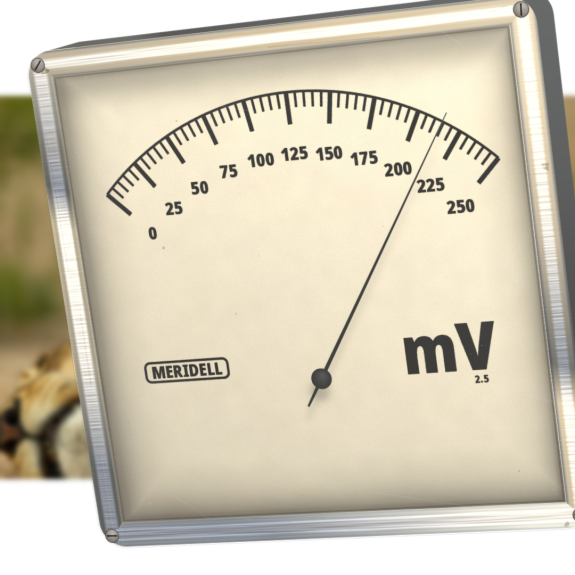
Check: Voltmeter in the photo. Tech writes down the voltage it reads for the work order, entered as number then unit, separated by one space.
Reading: 215 mV
